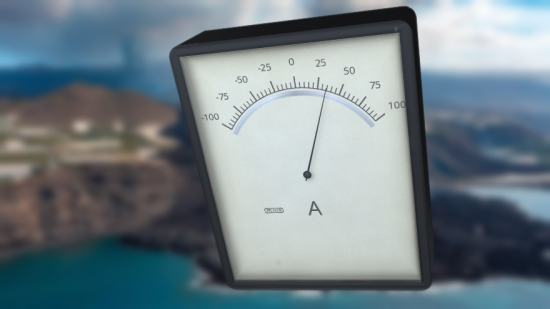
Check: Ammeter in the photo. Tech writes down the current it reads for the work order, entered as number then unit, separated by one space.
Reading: 35 A
